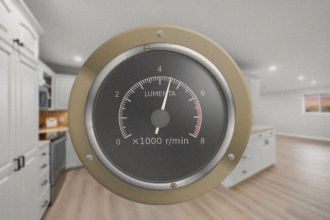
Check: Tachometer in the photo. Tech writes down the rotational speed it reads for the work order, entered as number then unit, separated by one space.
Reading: 4500 rpm
